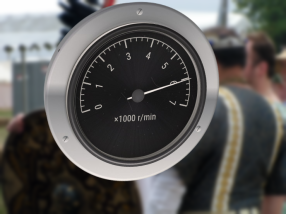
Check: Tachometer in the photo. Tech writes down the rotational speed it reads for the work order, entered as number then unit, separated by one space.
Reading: 6000 rpm
